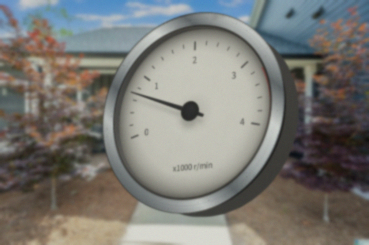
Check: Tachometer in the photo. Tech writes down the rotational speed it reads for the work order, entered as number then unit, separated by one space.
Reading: 700 rpm
